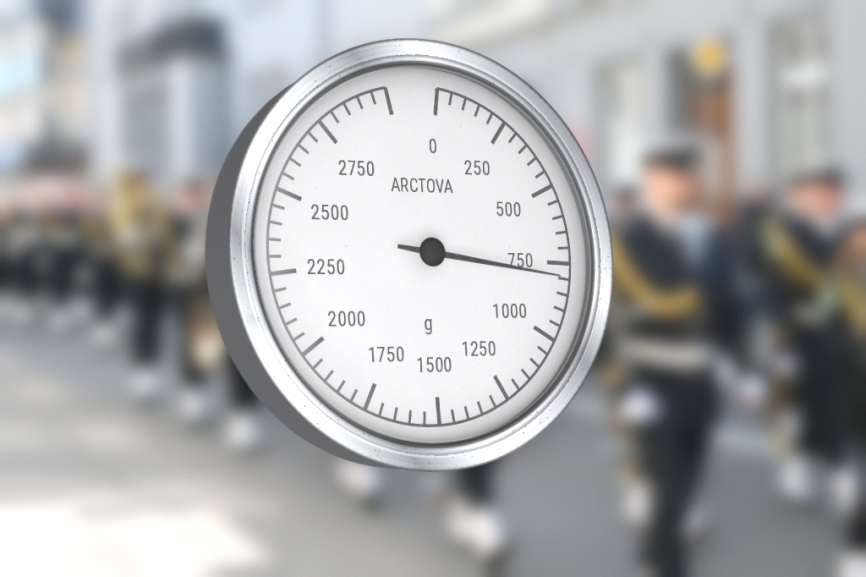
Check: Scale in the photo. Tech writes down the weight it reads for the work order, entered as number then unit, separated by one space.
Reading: 800 g
